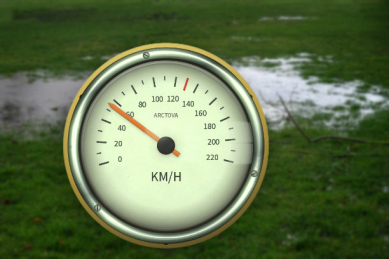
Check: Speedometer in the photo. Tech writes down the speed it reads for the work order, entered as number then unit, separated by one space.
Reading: 55 km/h
